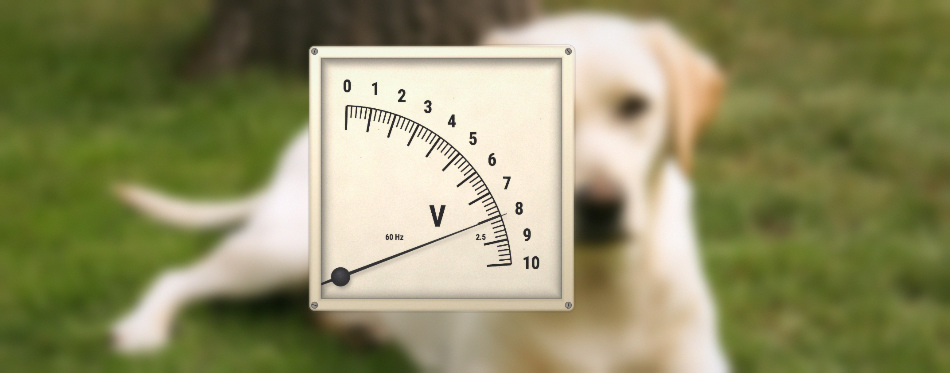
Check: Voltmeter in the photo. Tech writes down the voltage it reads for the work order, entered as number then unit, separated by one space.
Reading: 8 V
